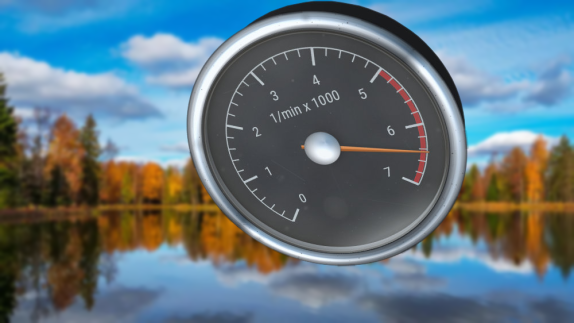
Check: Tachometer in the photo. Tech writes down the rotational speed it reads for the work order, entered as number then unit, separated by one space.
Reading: 6400 rpm
